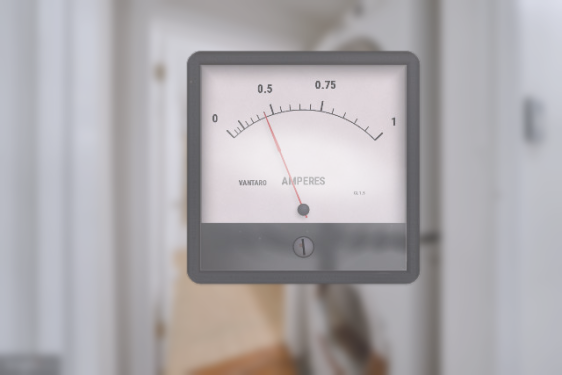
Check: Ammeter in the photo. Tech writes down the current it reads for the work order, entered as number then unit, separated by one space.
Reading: 0.45 A
